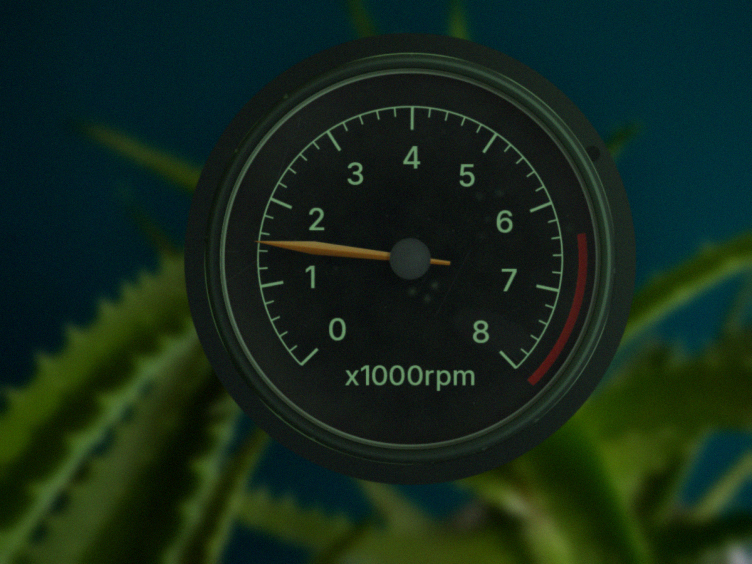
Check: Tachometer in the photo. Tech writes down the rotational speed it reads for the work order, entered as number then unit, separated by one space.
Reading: 1500 rpm
